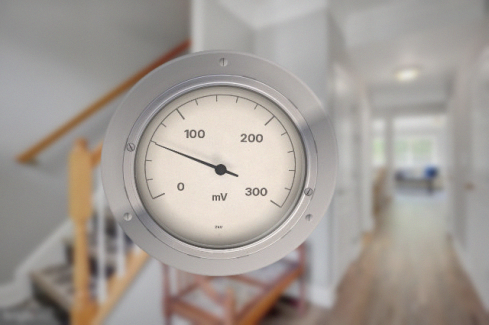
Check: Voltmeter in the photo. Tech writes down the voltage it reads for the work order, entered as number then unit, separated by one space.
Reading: 60 mV
